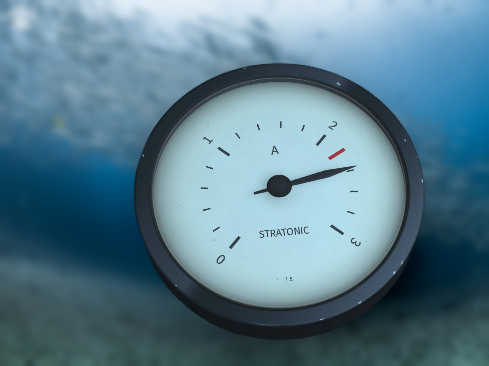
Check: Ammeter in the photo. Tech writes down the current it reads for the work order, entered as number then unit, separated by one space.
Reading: 2.4 A
